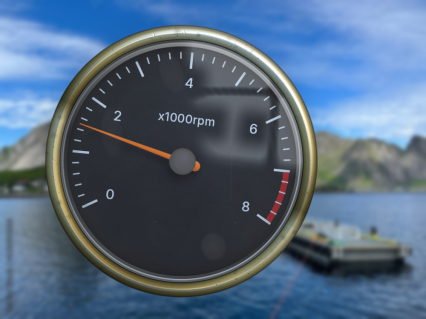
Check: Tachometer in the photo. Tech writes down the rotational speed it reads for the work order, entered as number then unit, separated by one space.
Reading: 1500 rpm
